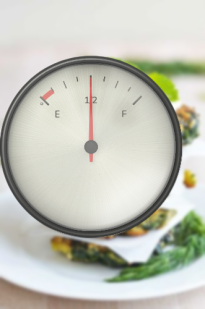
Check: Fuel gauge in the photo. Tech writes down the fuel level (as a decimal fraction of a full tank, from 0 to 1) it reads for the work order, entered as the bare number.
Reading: 0.5
